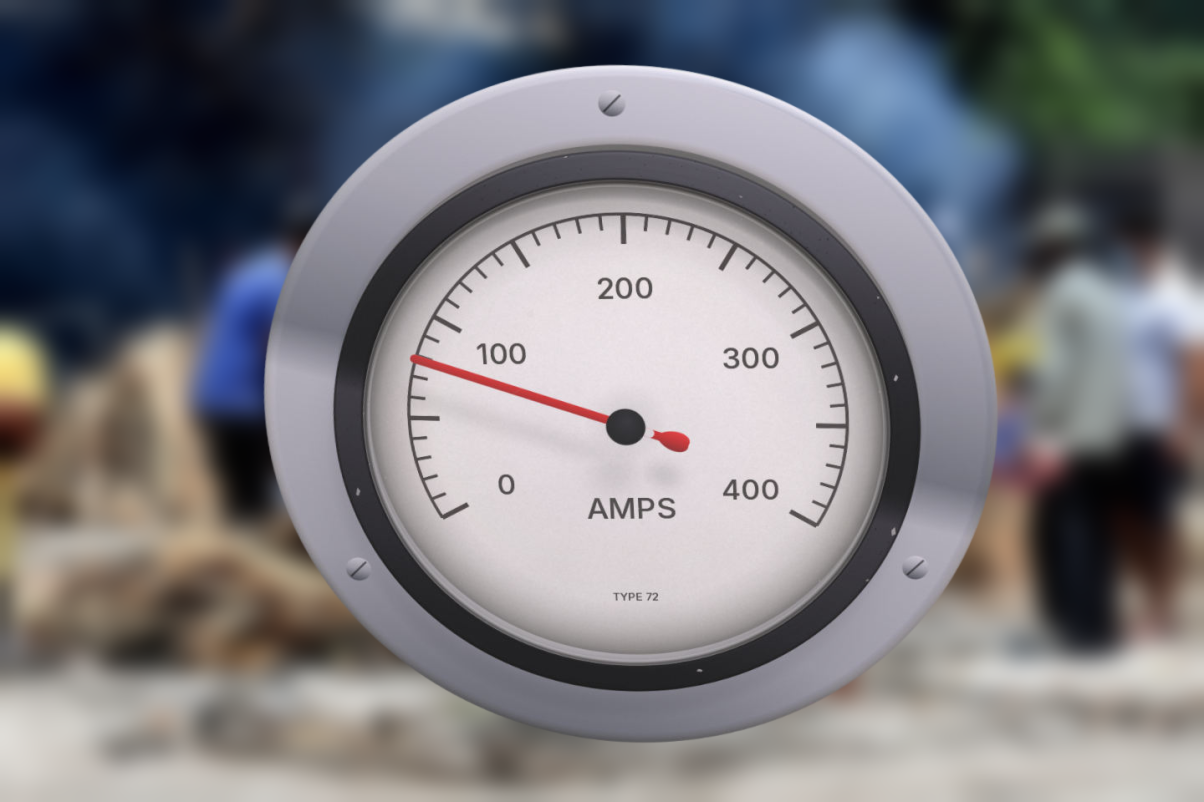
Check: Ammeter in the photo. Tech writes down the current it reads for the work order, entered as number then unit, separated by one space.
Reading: 80 A
